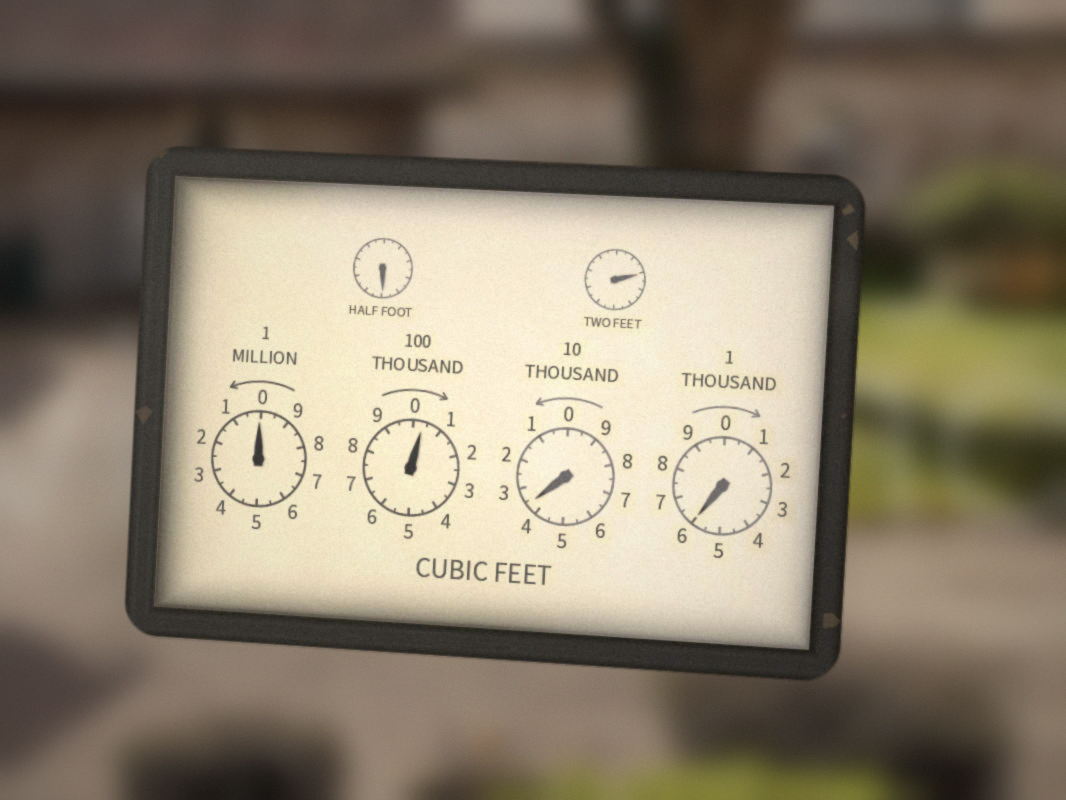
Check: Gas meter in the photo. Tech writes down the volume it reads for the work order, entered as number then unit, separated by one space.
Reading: 3600 ft³
